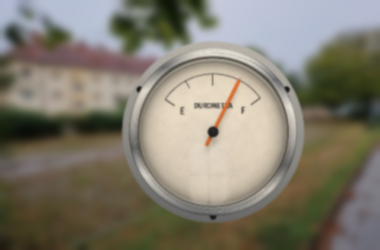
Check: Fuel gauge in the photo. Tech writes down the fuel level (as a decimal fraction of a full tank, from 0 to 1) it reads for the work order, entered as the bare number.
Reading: 0.75
